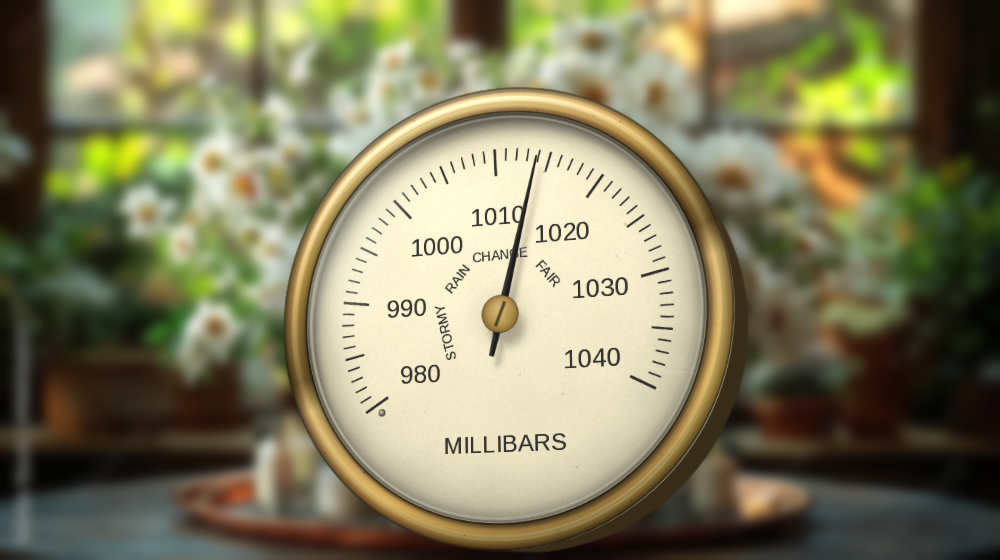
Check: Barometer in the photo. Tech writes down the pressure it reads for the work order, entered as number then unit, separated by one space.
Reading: 1014 mbar
